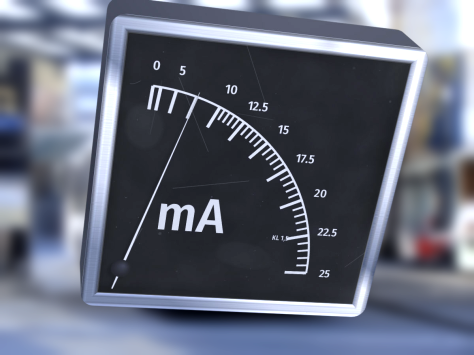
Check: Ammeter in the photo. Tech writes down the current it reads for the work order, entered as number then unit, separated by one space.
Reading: 7.5 mA
